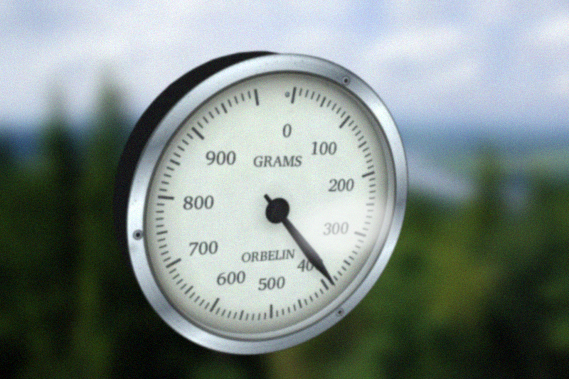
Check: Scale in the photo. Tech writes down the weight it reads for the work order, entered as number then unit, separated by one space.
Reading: 390 g
